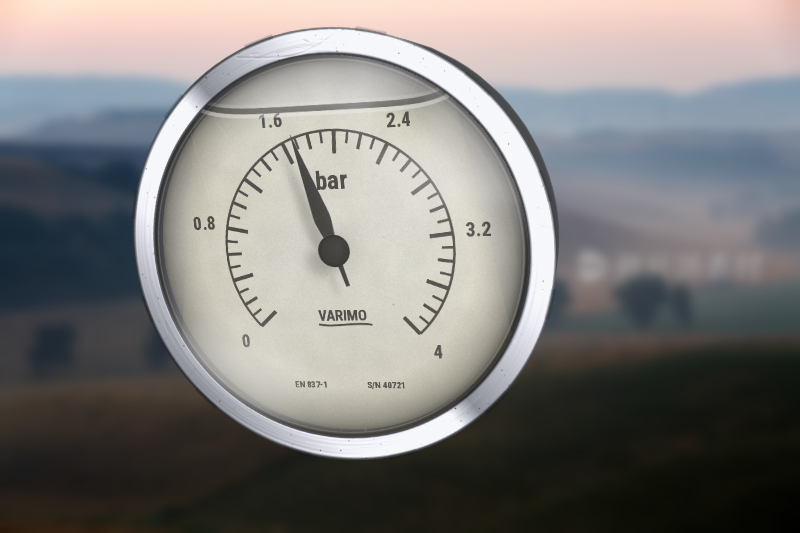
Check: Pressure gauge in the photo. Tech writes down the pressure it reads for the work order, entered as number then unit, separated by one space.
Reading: 1.7 bar
